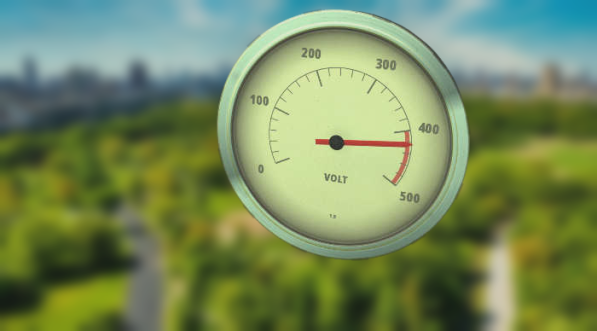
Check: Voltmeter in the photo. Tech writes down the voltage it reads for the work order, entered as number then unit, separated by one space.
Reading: 420 V
